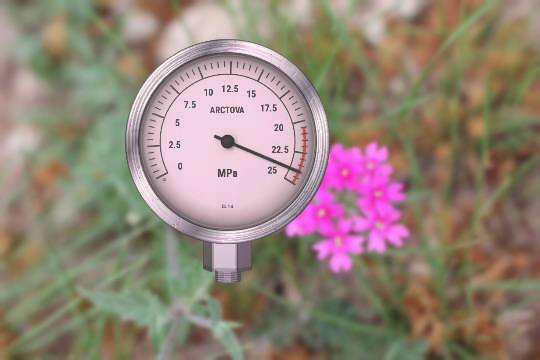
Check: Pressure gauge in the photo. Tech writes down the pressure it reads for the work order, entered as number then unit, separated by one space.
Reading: 24 MPa
